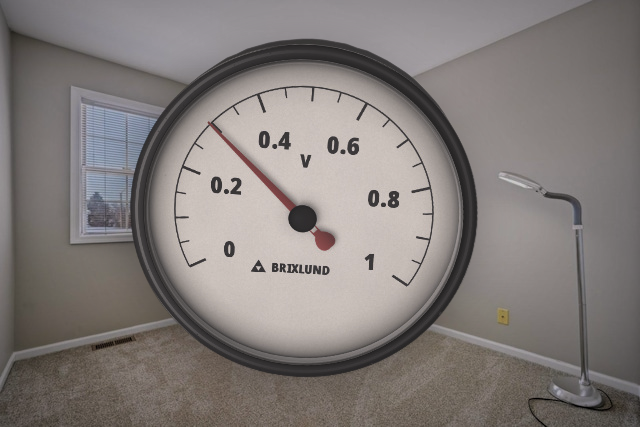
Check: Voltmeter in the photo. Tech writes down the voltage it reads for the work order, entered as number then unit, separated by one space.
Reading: 0.3 V
